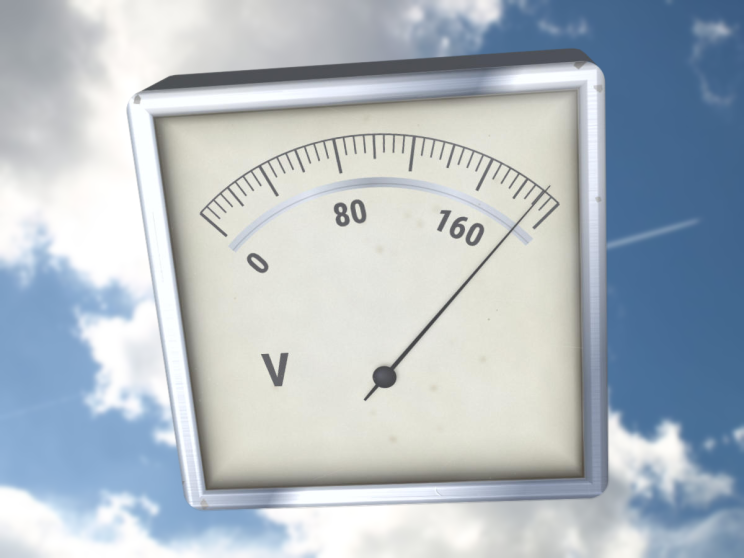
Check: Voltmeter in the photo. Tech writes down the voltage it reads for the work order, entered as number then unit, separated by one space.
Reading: 190 V
